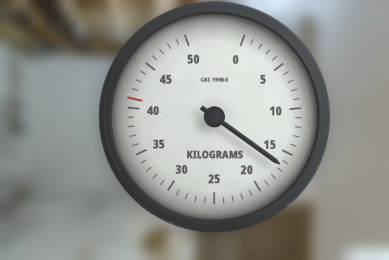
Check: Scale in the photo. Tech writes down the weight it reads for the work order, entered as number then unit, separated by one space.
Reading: 16.5 kg
